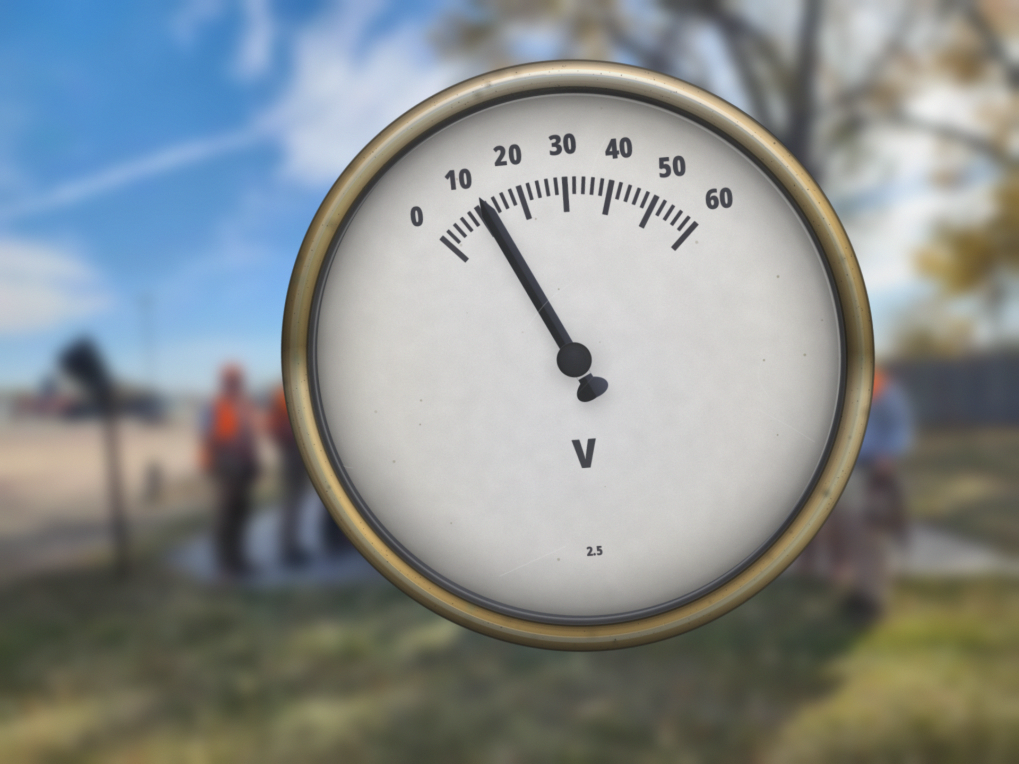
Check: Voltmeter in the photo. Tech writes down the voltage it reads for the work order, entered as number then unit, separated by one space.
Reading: 12 V
